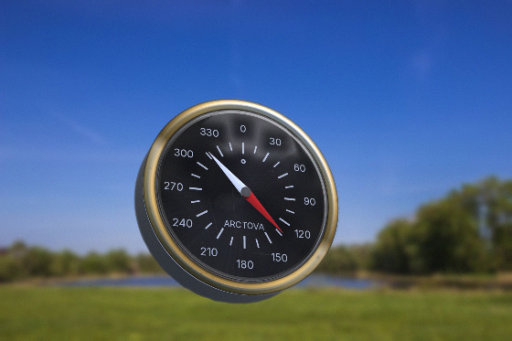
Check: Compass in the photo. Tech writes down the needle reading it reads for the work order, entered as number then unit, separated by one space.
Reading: 135 °
